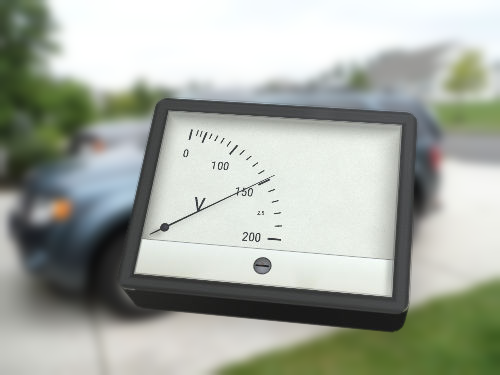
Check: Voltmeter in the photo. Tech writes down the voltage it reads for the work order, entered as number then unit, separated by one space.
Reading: 150 V
